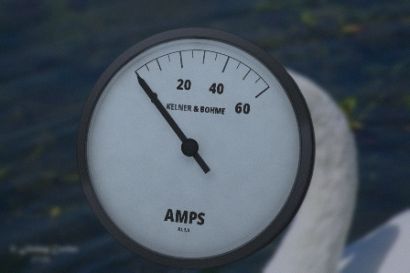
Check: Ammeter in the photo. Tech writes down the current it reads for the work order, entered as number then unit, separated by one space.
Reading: 0 A
